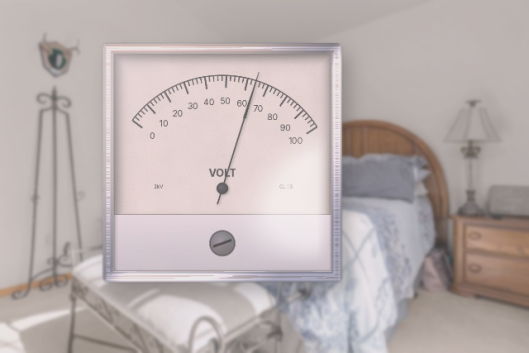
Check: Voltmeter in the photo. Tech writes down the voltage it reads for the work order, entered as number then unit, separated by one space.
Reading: 64 V
